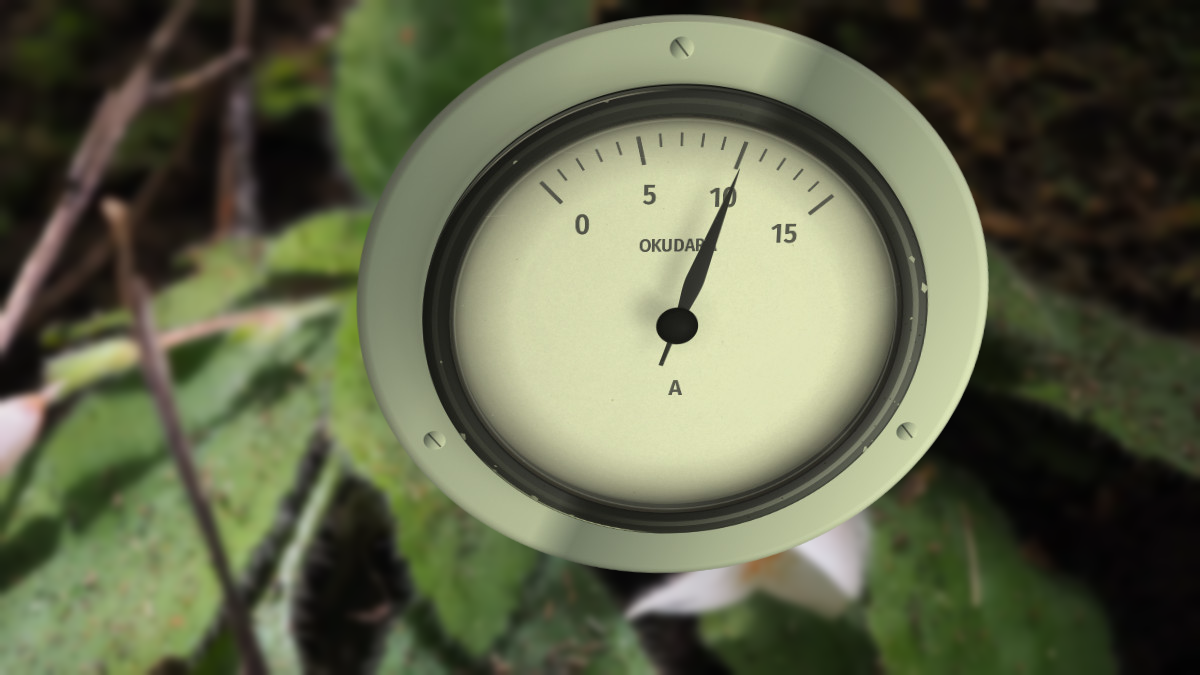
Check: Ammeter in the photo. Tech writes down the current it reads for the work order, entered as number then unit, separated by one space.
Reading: 10 A
